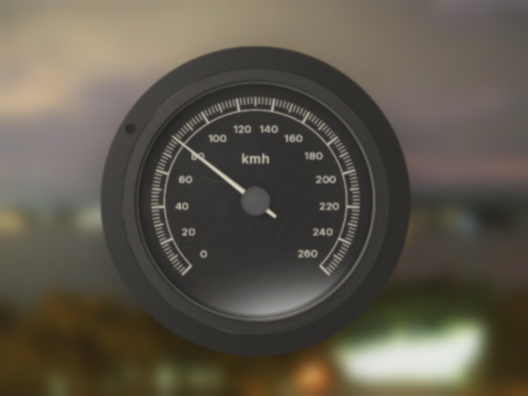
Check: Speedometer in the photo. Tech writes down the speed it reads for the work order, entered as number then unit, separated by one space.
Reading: 80 km/h
